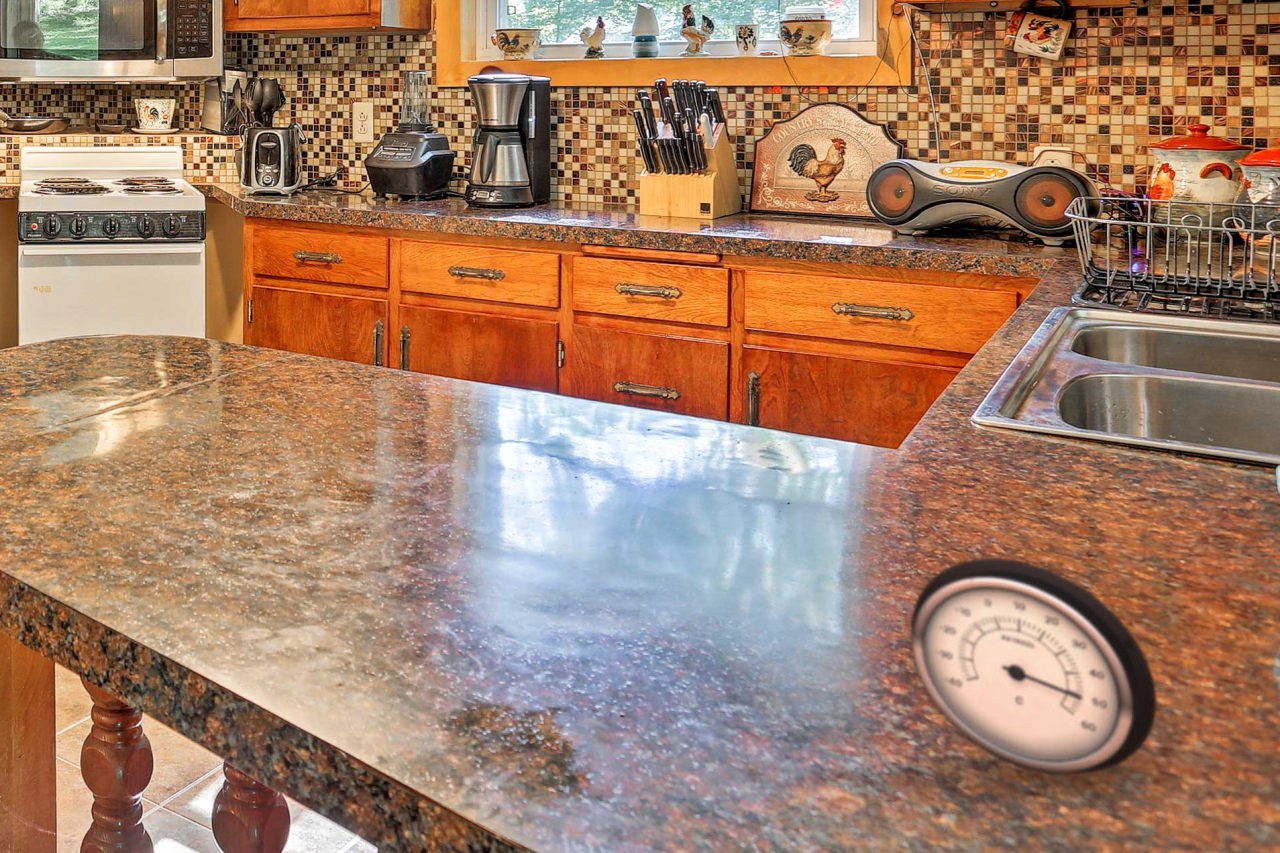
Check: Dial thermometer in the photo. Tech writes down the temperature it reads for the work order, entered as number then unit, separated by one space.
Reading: 50 °C
